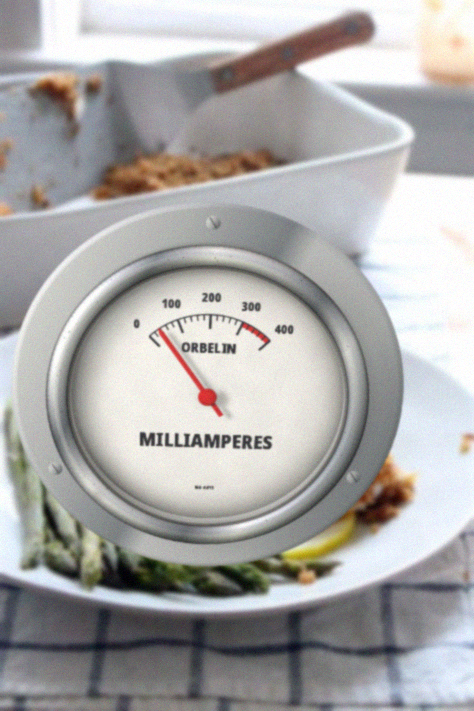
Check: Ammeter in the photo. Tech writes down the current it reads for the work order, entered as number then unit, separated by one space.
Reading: 40 mA
